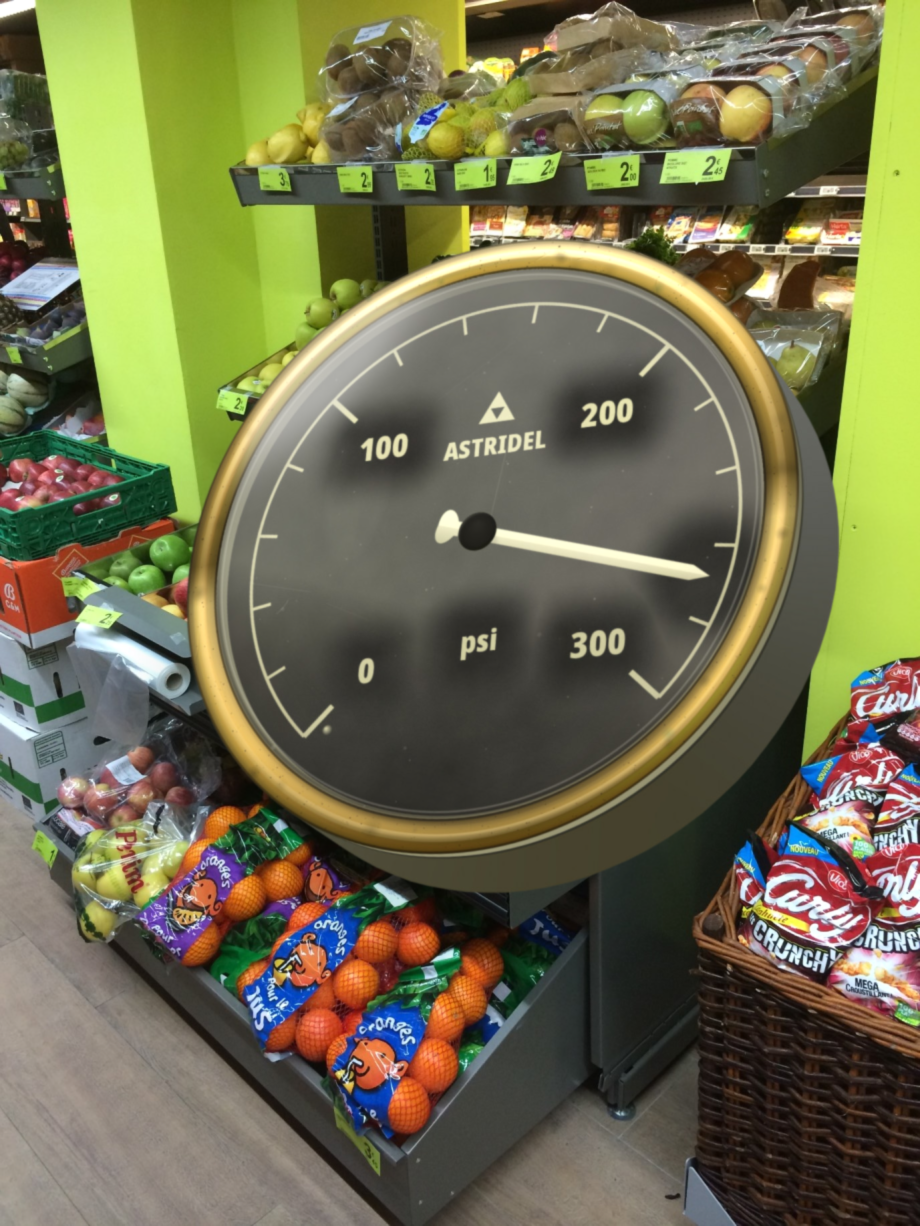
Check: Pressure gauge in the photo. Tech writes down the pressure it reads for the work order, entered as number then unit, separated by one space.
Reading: 270 psi
